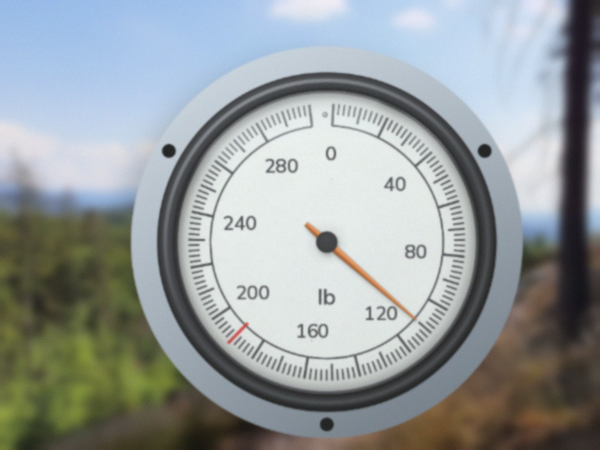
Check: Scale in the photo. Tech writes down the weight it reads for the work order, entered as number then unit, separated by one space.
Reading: 110 lb
